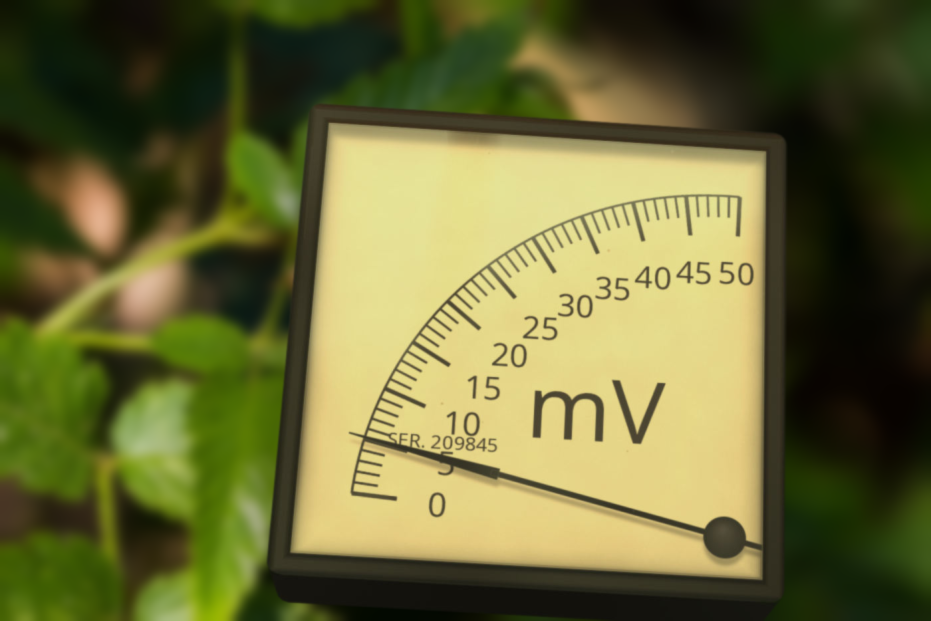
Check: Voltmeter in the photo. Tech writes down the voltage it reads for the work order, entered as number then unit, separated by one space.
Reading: 5 mV
